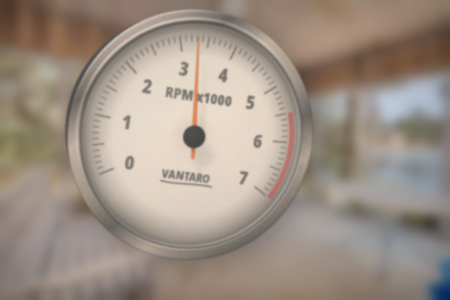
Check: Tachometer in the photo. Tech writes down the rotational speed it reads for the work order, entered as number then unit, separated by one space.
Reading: 3300 rpm
